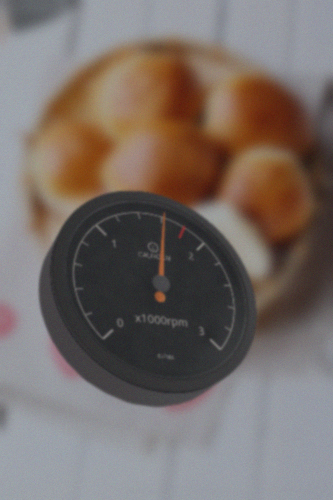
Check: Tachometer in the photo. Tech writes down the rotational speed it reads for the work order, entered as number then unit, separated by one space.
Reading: 1600 rpm
